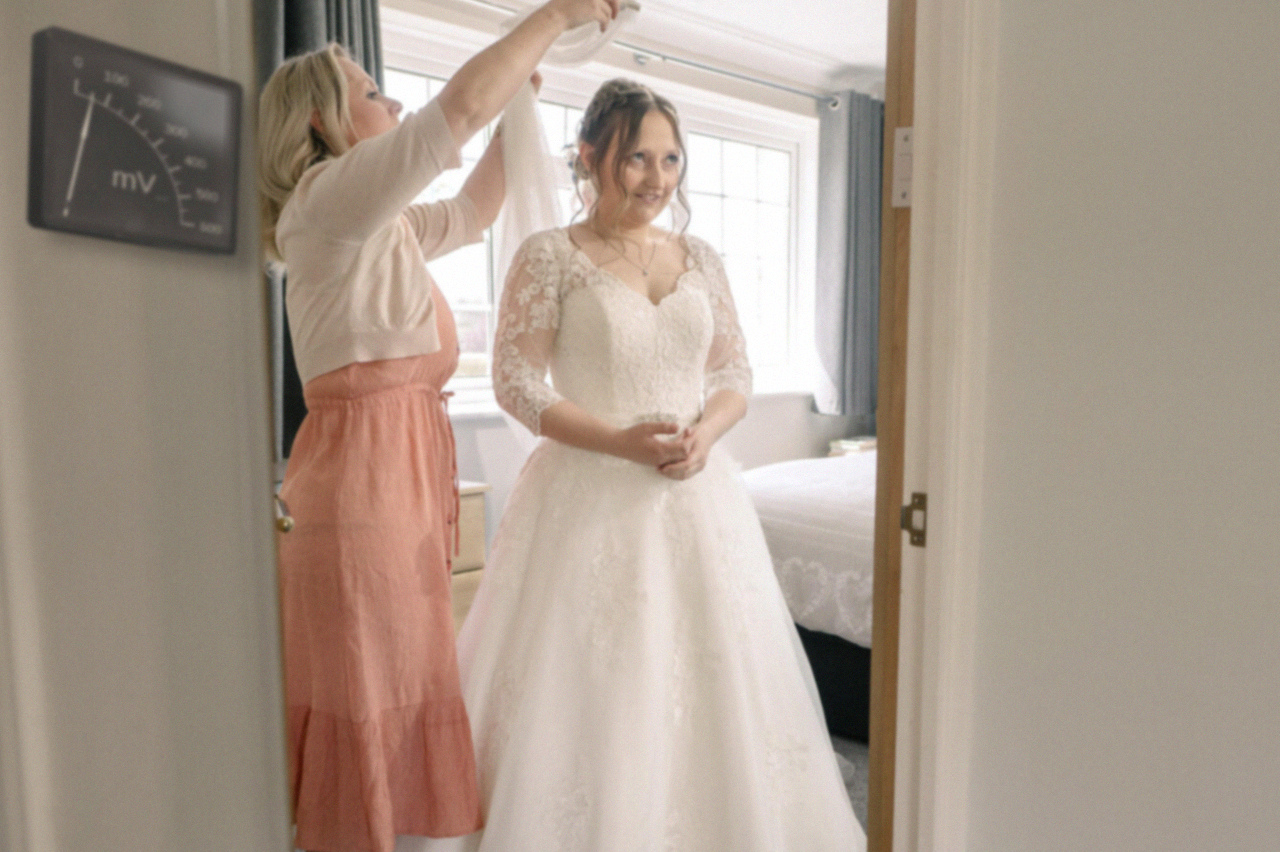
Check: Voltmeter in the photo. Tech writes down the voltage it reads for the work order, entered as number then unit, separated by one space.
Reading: 50 mV
